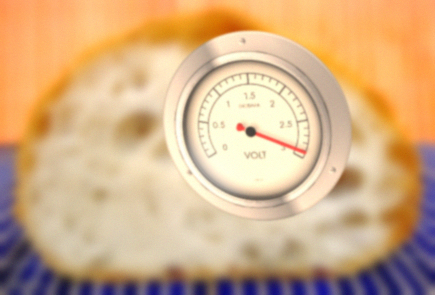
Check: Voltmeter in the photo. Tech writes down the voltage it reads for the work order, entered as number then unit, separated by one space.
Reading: 2.9 V
